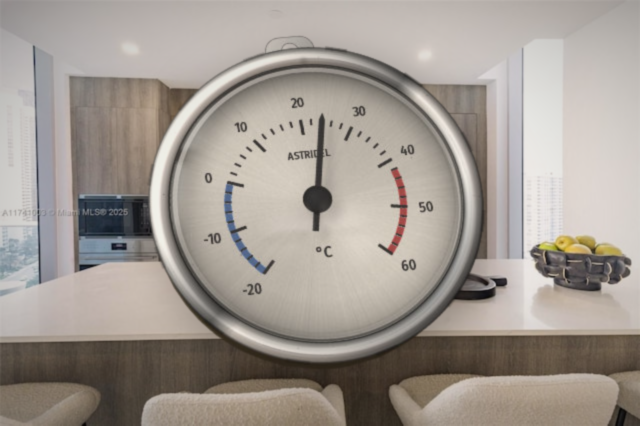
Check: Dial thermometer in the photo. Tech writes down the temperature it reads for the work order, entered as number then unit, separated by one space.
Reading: 24 °C
